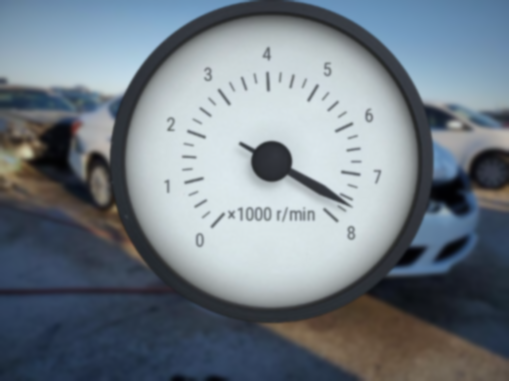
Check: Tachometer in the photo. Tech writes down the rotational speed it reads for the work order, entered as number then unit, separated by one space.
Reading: 7625 rpm
